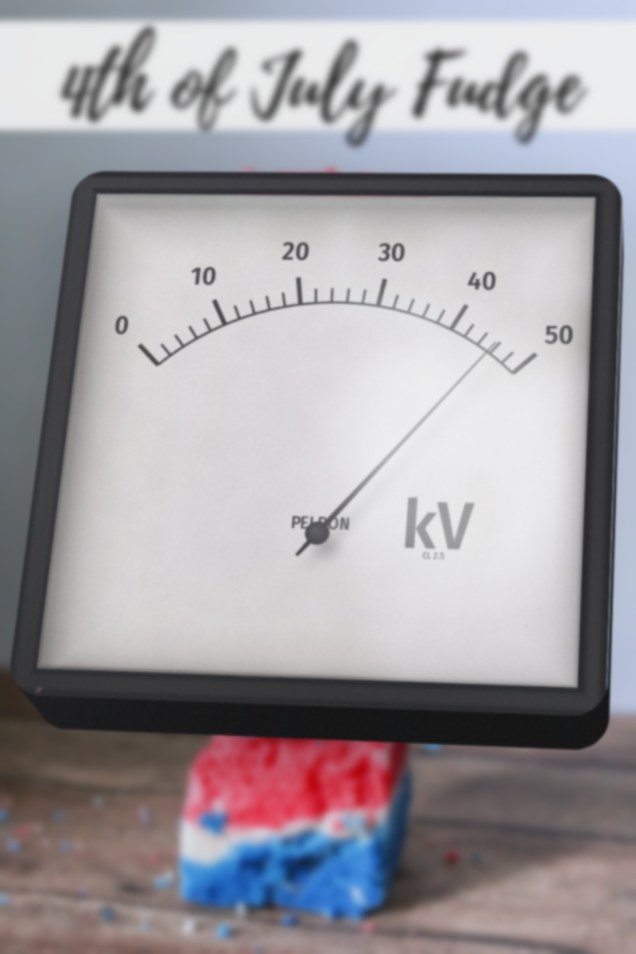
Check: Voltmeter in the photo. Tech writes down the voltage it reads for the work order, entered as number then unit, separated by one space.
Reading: 46 kV
